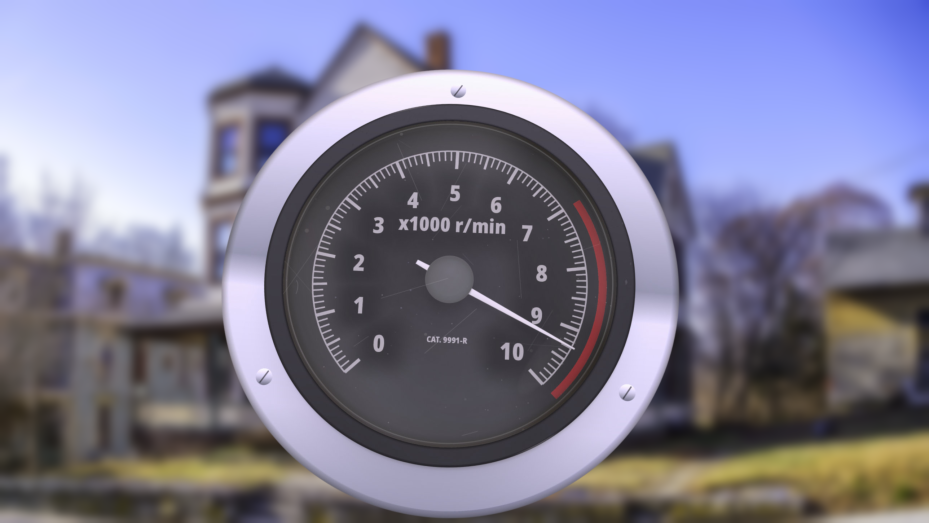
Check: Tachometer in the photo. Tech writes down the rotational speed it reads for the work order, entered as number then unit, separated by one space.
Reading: 9300 rpm
